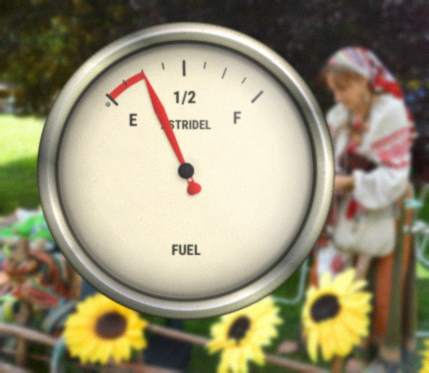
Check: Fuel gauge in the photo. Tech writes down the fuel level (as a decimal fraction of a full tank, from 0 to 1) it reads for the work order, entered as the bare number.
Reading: 0.25
